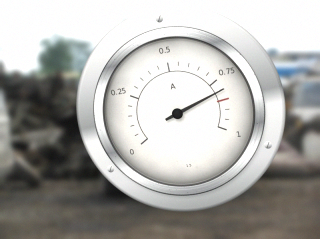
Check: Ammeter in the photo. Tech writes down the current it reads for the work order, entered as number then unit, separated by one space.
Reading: 0.8 A
